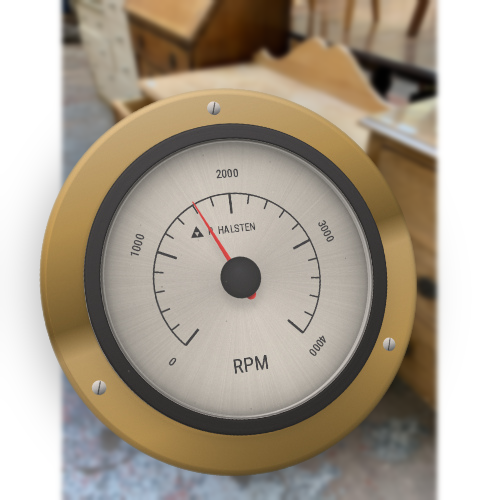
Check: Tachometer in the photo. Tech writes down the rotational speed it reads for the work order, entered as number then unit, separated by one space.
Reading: 1600 rpm
